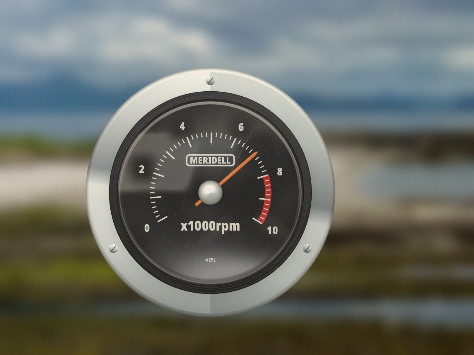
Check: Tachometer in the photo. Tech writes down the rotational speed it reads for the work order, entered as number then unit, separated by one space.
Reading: 7000 rpm
